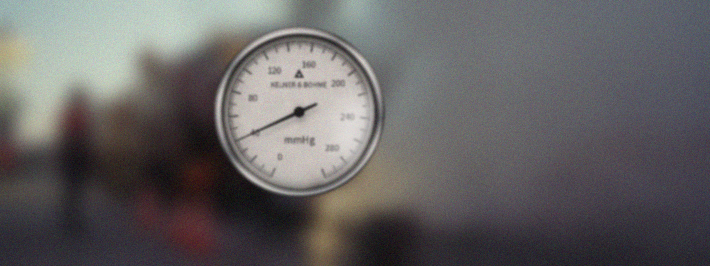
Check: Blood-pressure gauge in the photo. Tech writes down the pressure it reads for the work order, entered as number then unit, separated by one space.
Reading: 40 mmHg
